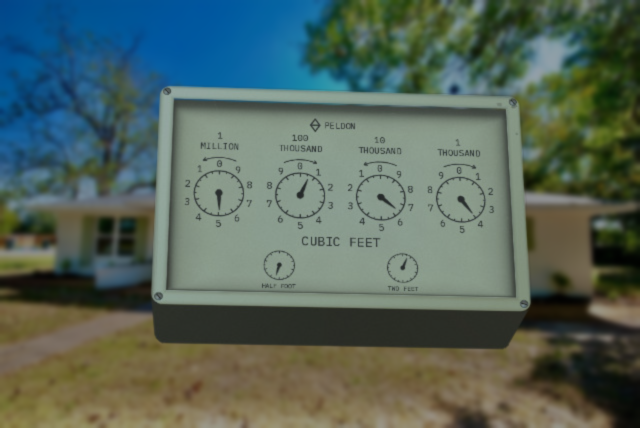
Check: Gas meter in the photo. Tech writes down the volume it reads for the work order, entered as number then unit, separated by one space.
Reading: 506400 ft³
